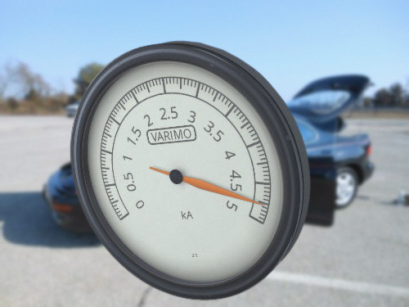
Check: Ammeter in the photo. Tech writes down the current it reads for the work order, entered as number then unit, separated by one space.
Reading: 4.75 kA
